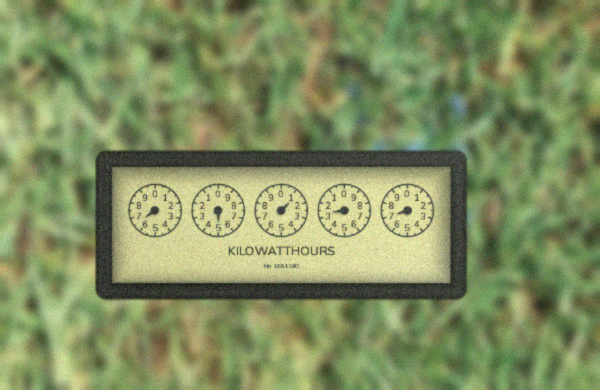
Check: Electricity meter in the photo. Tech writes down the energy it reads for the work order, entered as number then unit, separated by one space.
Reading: 65127 kWh
